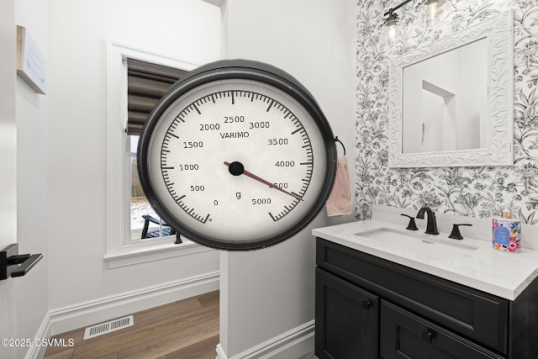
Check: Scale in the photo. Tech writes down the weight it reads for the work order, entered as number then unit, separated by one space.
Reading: 4500 g
